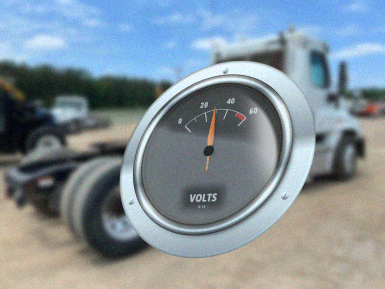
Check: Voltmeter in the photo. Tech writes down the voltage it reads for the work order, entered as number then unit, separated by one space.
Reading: 30 V
